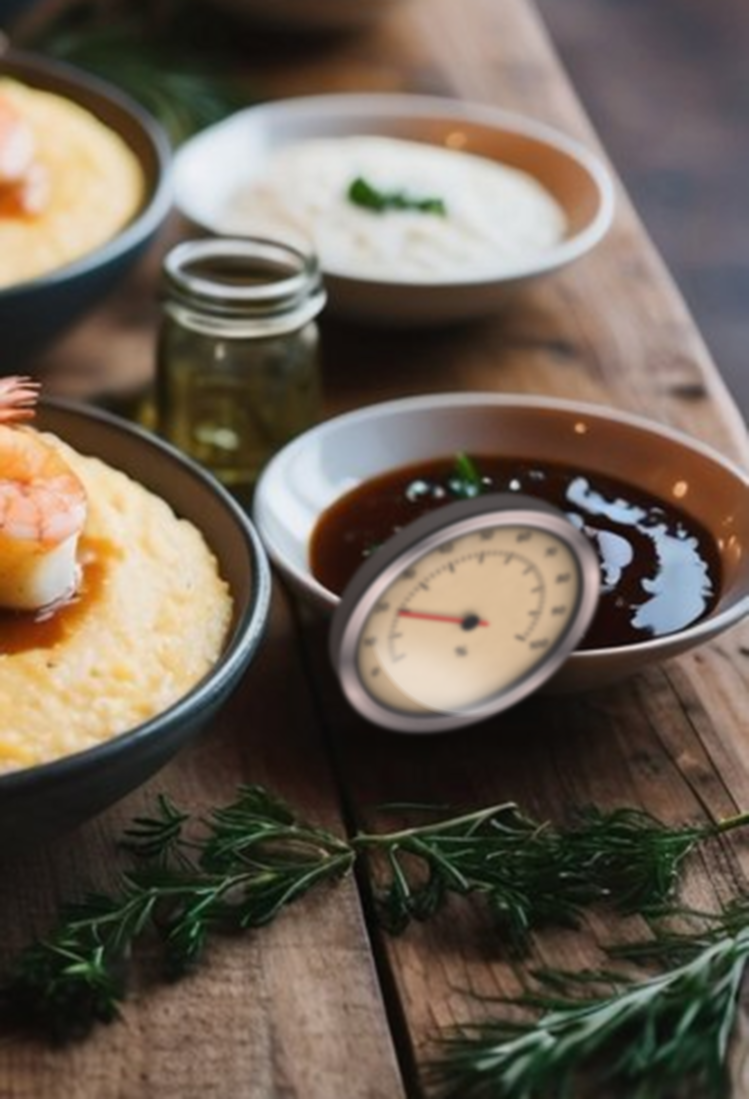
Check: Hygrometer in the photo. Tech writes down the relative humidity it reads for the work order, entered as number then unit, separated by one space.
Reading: 20 %
